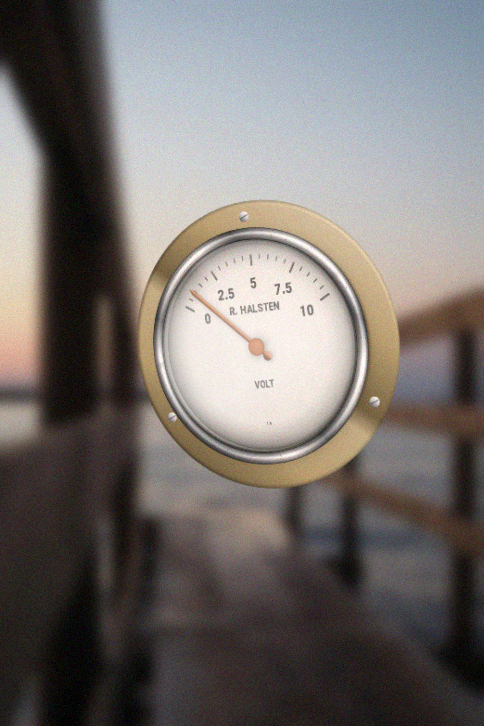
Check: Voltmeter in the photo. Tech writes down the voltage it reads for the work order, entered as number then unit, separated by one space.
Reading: 1 V
